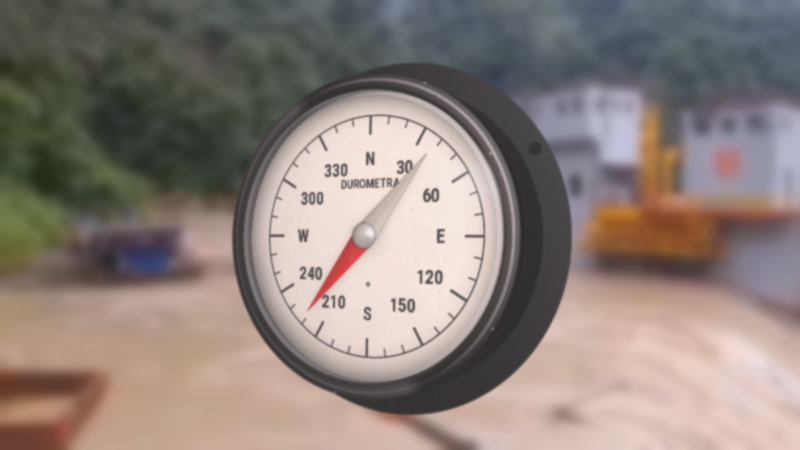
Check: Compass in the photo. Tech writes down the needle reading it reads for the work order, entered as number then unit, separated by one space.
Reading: 220 °
